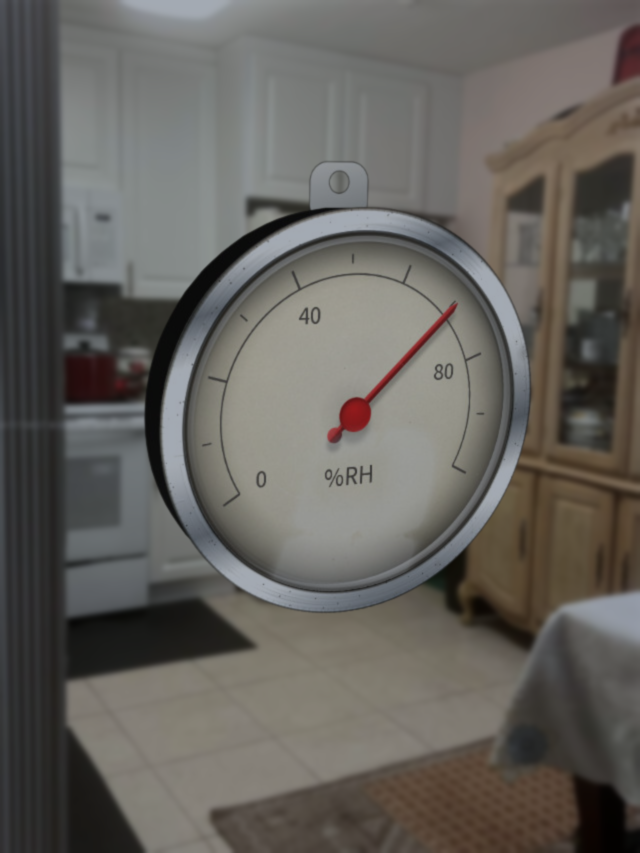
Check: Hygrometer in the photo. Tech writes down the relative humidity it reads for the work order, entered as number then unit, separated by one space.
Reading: 70 %
